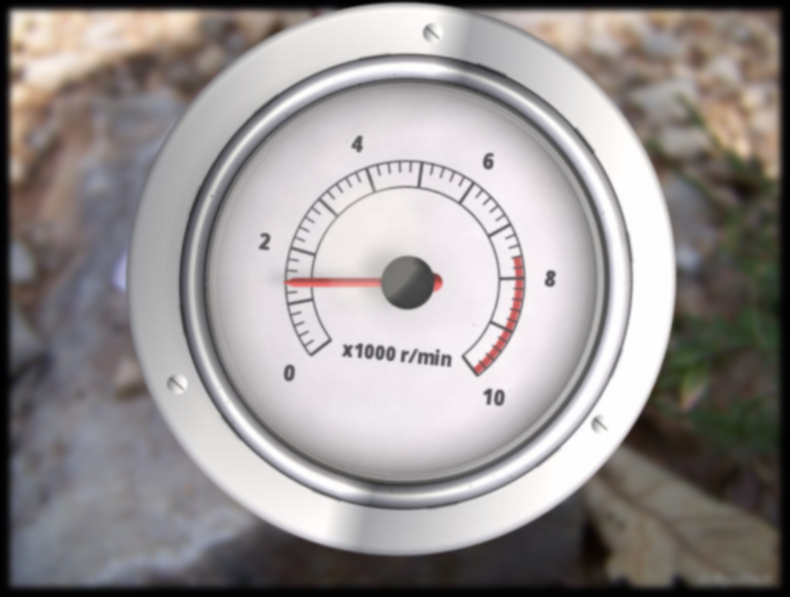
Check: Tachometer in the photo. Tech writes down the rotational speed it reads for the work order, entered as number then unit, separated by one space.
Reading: 1400 rpm
